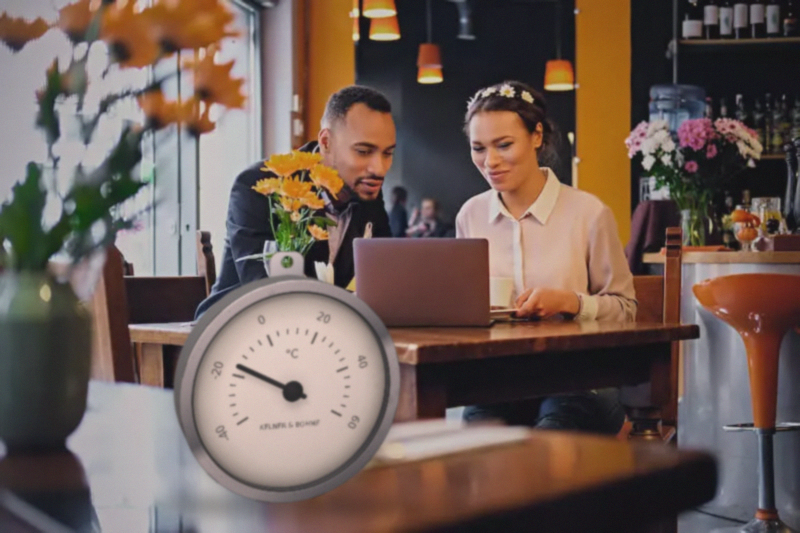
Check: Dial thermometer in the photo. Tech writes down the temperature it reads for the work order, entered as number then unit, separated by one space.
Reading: -16 °C
